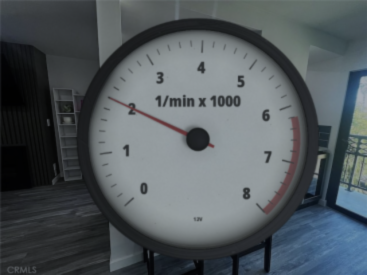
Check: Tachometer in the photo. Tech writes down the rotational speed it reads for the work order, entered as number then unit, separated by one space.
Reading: 2000 rpm
